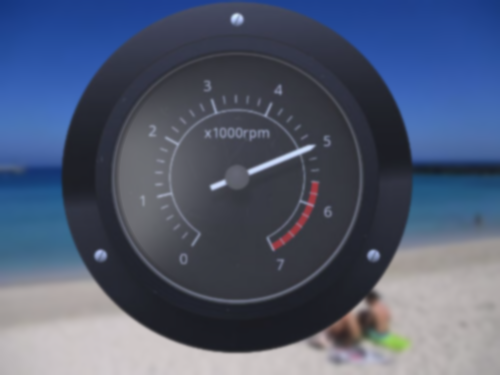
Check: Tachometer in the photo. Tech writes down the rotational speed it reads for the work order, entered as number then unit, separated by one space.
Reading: 5000 rpm
